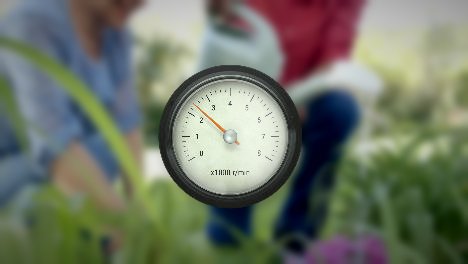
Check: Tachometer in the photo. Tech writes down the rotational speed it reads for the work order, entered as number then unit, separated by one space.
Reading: 2400 rpm
